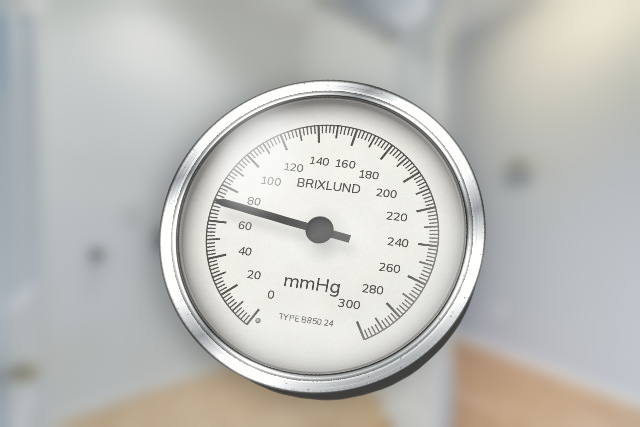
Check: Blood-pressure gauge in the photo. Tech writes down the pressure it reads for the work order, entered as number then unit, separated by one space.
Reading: 70 mmHg
